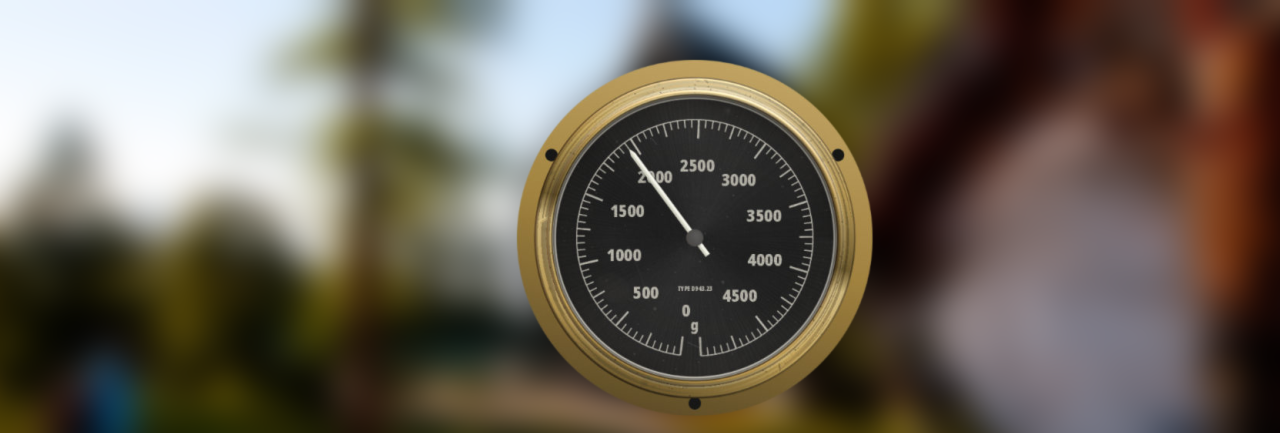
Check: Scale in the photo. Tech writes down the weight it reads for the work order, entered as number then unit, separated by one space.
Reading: 1950 g
